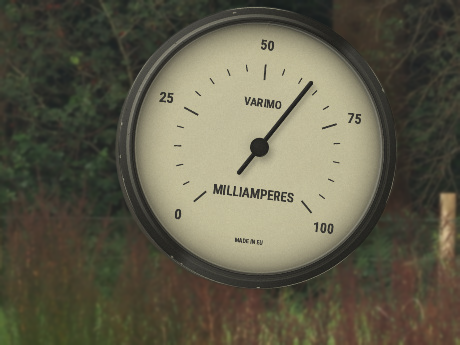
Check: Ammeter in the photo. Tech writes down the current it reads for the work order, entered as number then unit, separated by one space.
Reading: 62.5 mA
